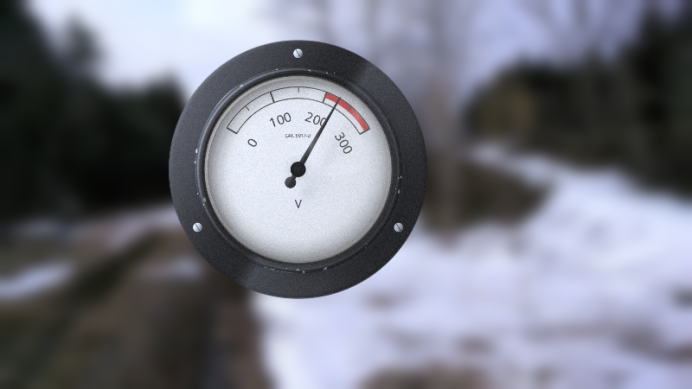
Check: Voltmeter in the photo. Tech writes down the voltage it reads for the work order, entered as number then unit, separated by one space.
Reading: 225 V
